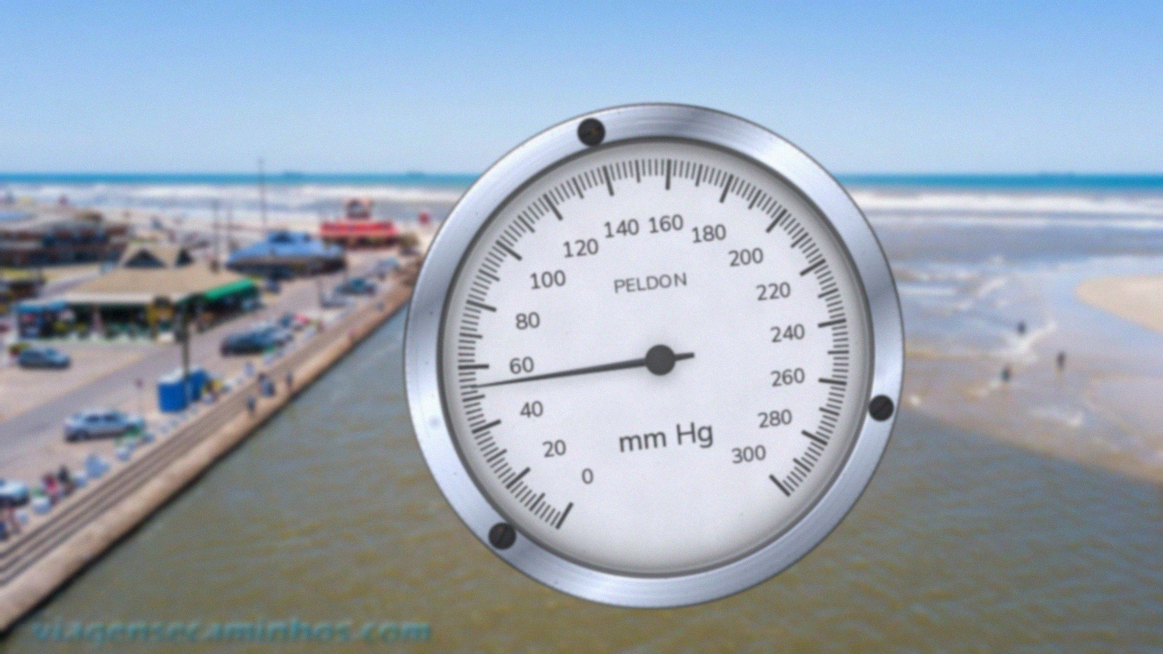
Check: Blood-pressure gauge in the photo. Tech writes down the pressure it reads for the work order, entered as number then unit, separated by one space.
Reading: 54 mmHg
